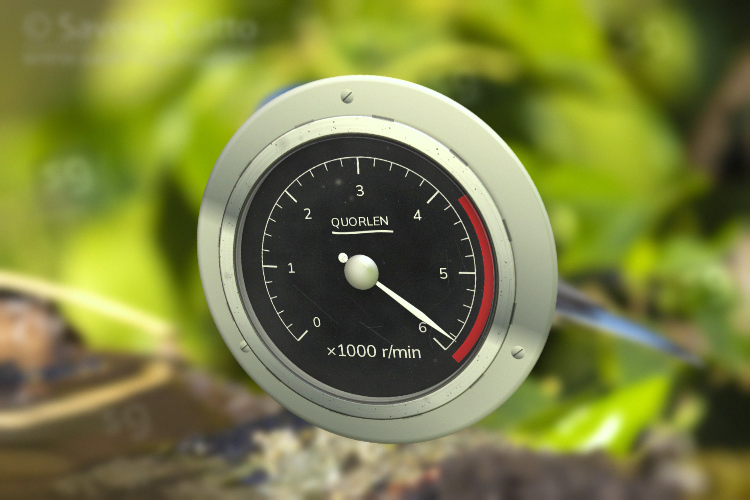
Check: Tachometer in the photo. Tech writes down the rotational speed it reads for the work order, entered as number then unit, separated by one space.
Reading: 5800 rpm
